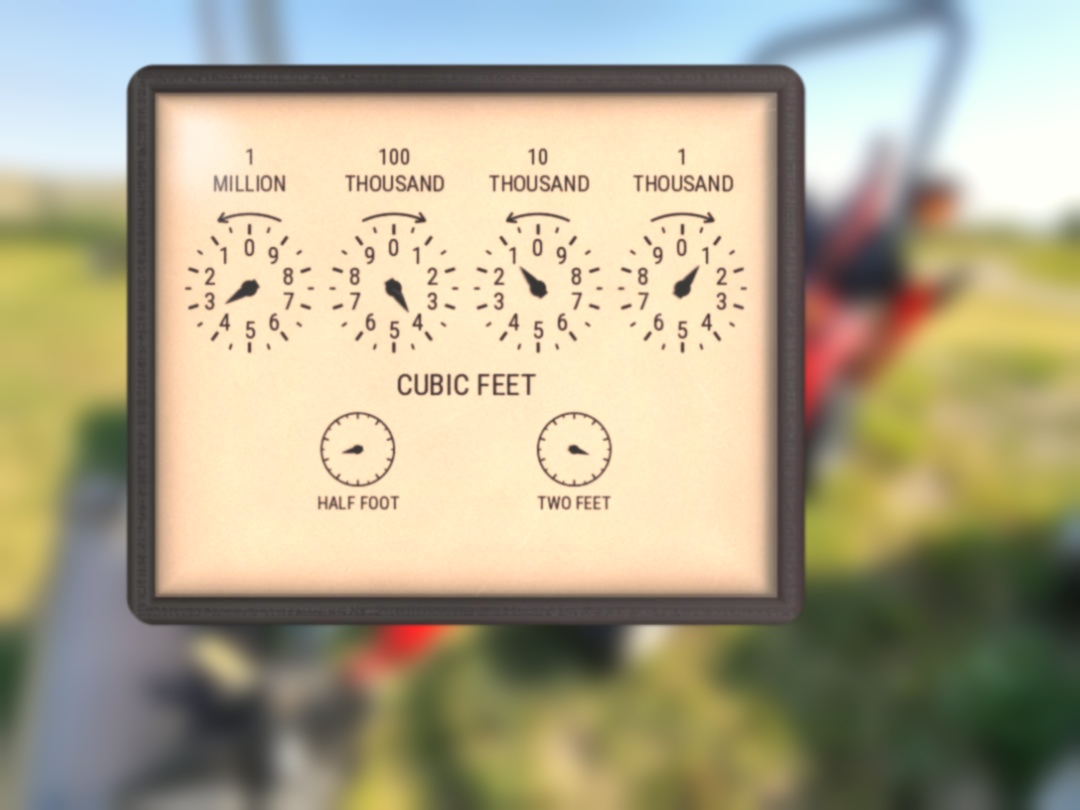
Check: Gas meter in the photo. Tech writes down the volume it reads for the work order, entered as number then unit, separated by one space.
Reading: 341100 ft³
